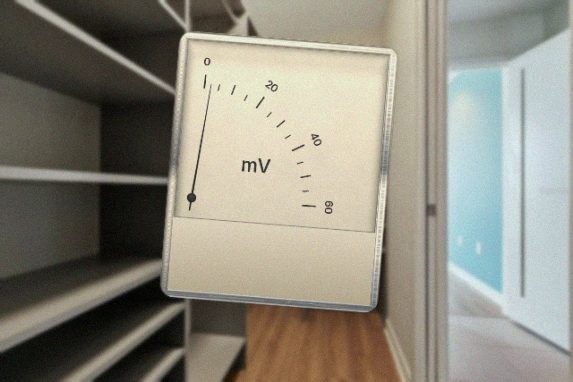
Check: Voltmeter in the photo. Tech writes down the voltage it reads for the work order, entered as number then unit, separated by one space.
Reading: 2.5 mV
